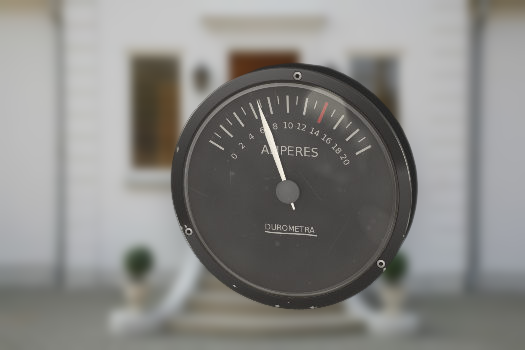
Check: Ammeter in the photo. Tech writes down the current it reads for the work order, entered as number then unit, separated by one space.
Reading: 7 A
